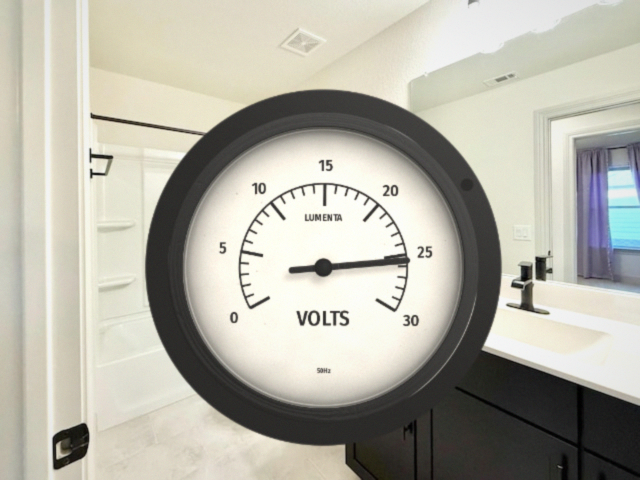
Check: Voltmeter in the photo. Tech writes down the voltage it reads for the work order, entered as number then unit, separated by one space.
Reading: 25.5 V
